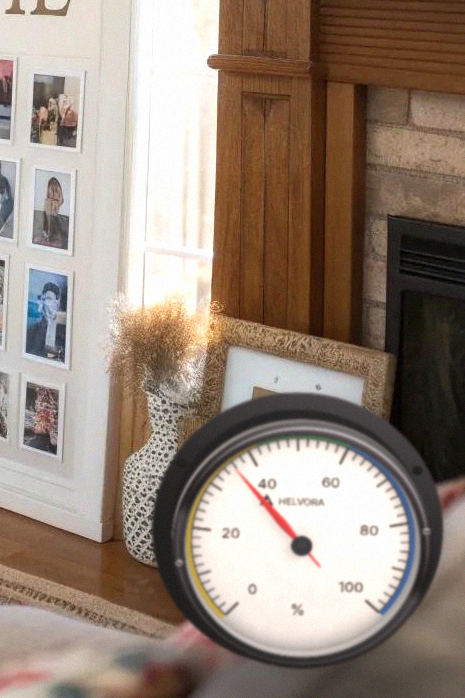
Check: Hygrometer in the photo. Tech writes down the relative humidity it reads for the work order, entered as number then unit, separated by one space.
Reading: 36 %
